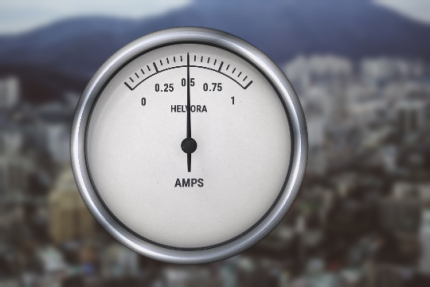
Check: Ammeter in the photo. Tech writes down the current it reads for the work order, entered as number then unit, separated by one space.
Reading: 0.5 A
